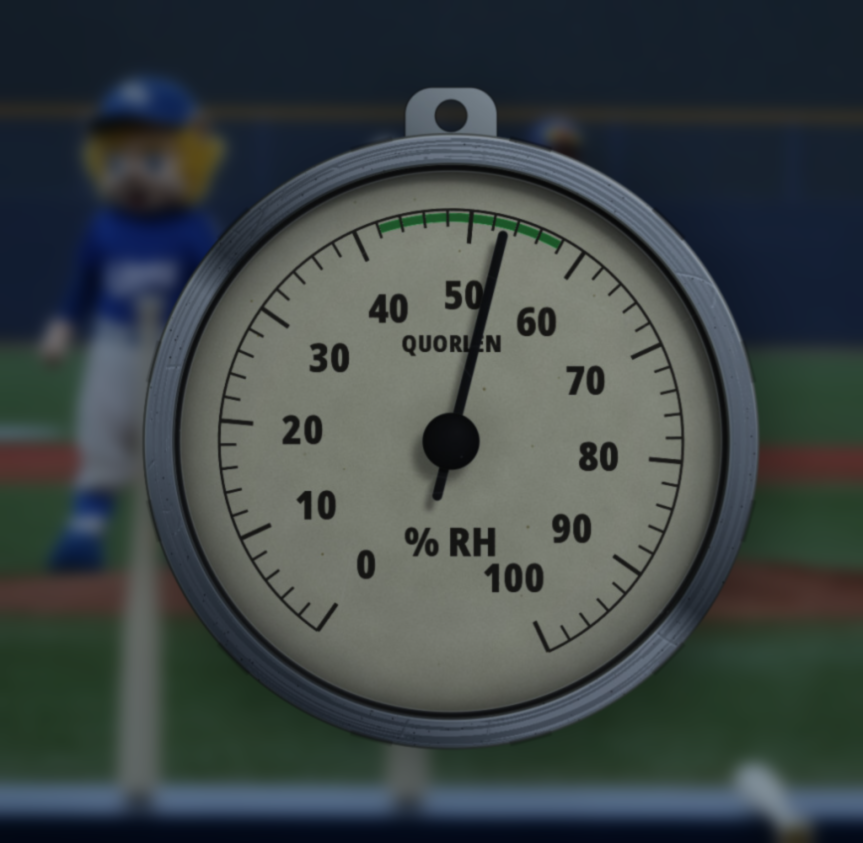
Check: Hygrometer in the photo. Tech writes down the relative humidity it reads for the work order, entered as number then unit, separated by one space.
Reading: 53 %
